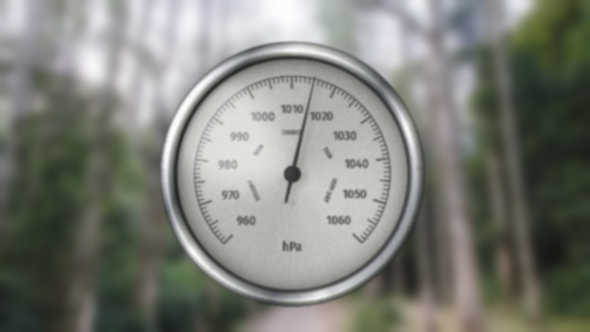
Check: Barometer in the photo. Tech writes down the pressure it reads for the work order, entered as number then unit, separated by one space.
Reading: 1015 hPa
